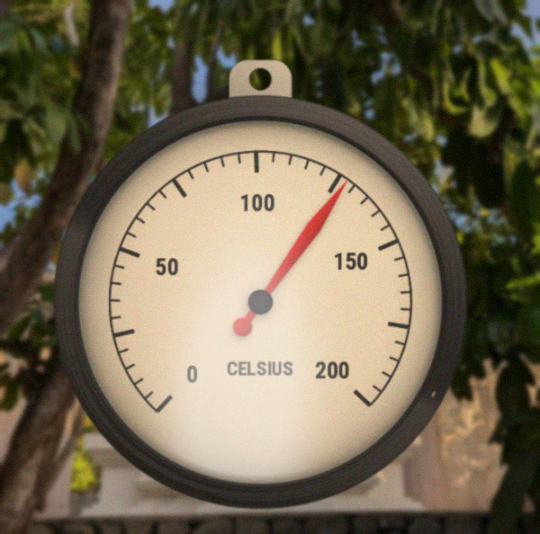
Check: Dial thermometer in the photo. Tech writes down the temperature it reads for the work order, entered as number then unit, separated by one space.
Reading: 127.5 °C
